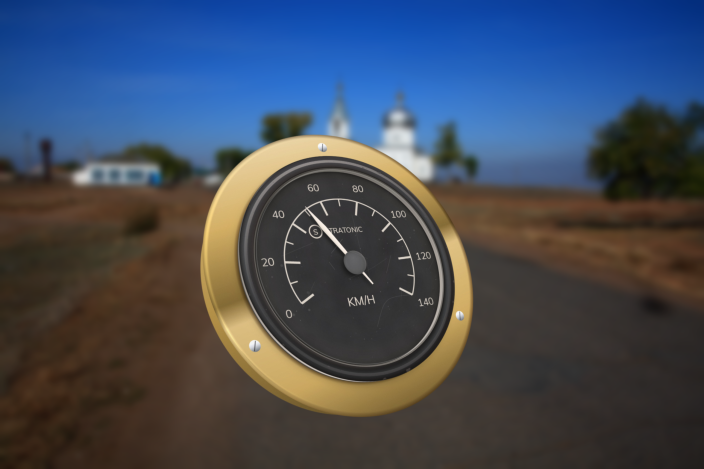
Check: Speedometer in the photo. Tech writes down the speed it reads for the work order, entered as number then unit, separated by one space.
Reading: 50 km/h
